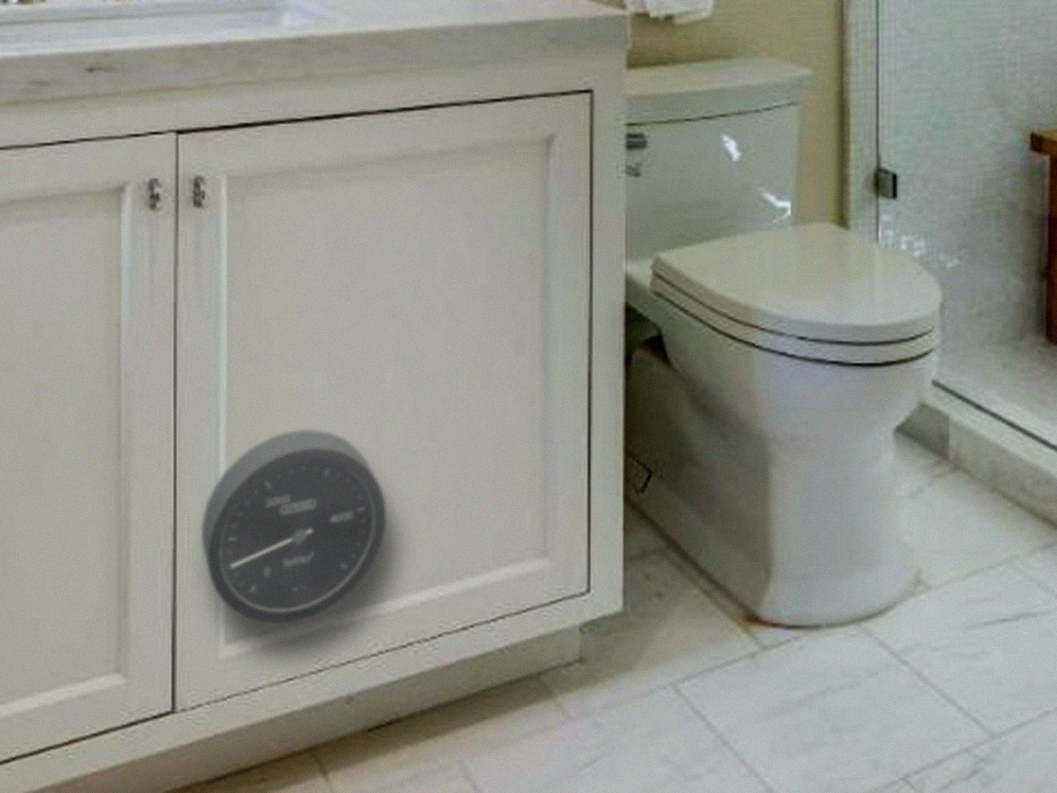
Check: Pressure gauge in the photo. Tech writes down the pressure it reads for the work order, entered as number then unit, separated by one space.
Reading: 600 psi
